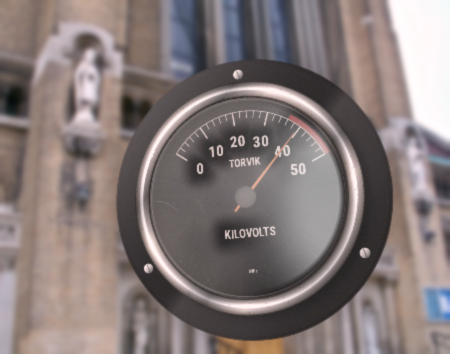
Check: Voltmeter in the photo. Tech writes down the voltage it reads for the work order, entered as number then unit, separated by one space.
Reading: 40 kV
